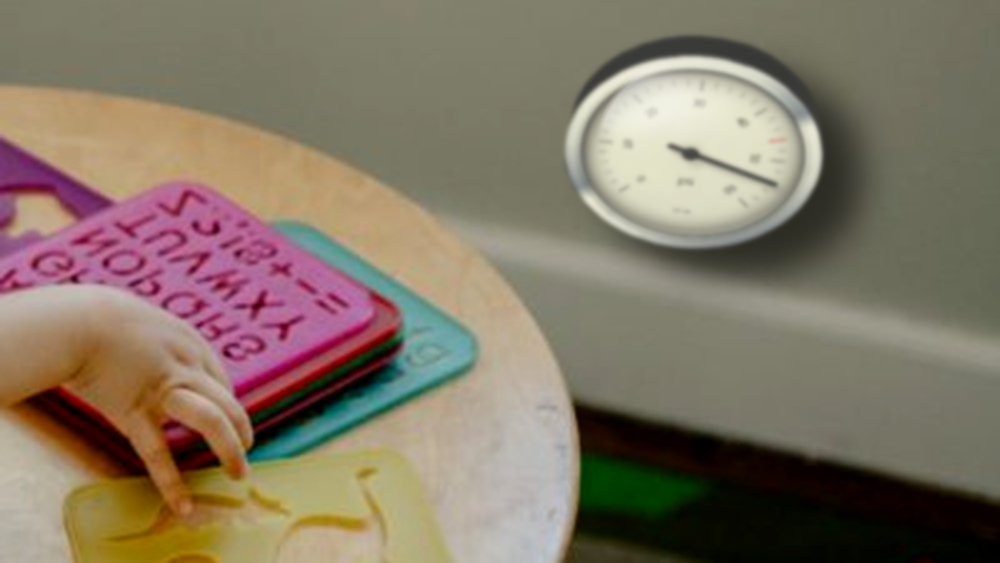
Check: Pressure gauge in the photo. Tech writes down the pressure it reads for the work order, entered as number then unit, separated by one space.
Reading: 54 psi
